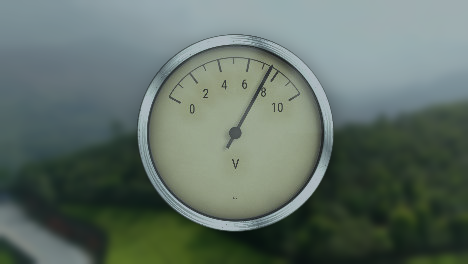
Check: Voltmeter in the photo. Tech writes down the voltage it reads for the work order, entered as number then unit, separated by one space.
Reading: 7.5 V
